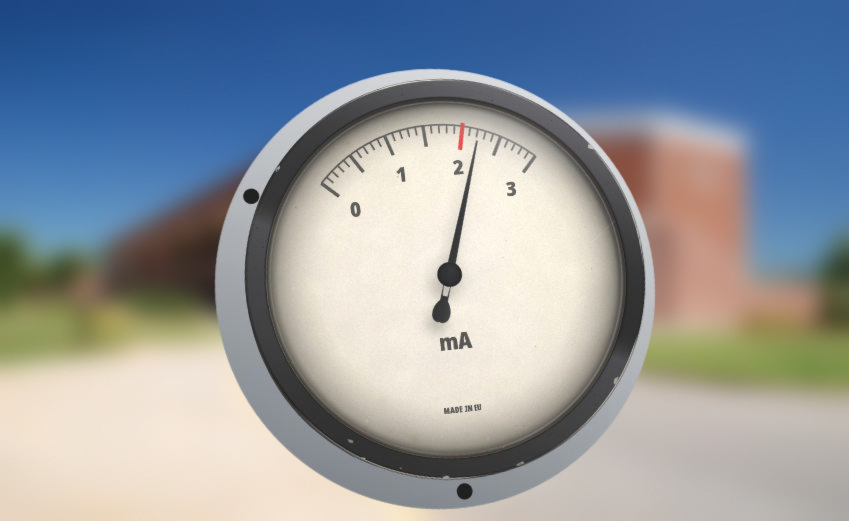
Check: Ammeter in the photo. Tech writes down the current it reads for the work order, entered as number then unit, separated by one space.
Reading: 2.2 mA
